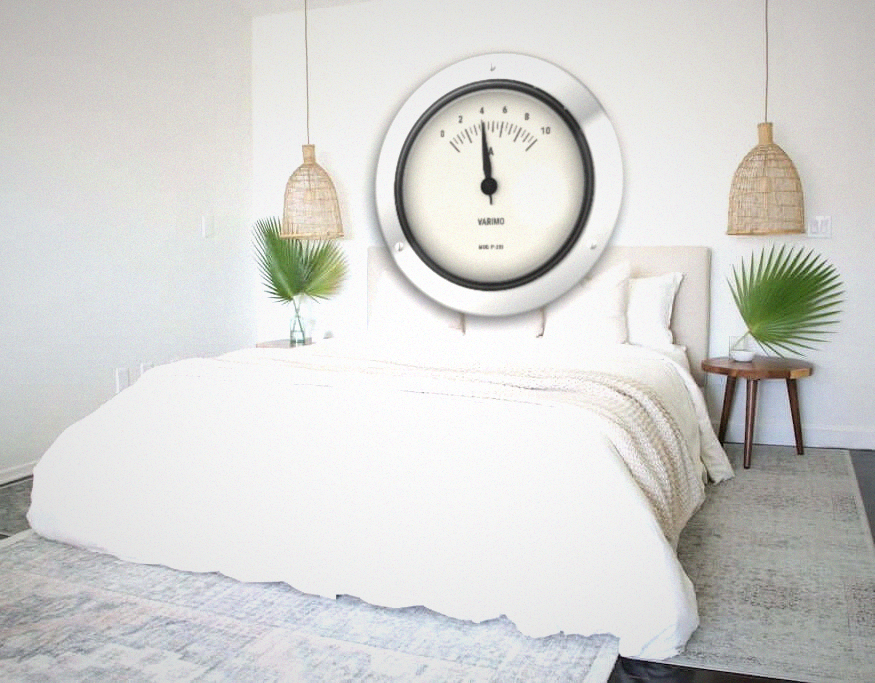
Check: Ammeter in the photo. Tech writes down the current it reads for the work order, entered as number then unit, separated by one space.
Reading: 4 A
